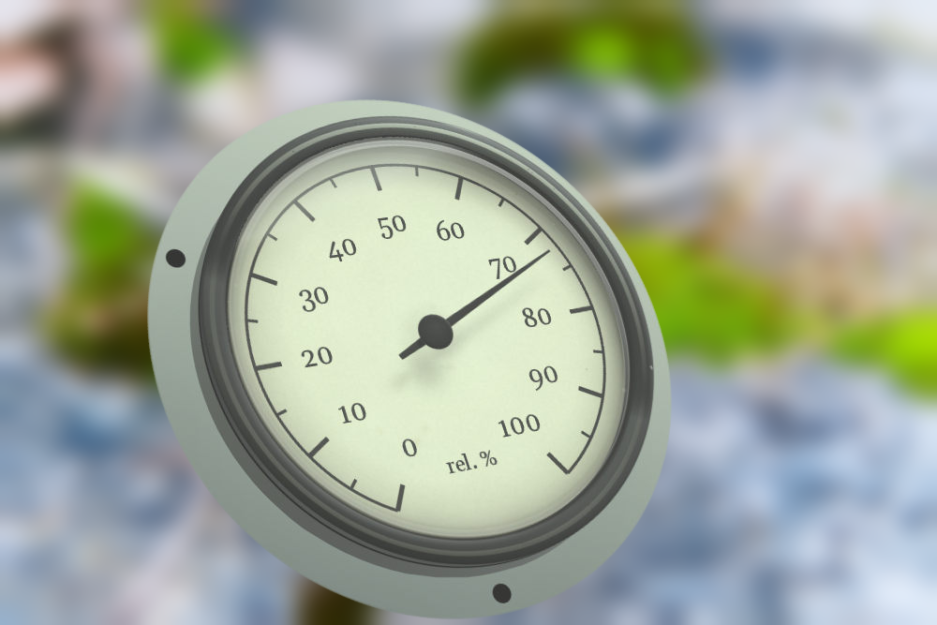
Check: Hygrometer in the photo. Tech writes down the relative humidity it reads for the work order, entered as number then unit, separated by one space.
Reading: 72.5 %
